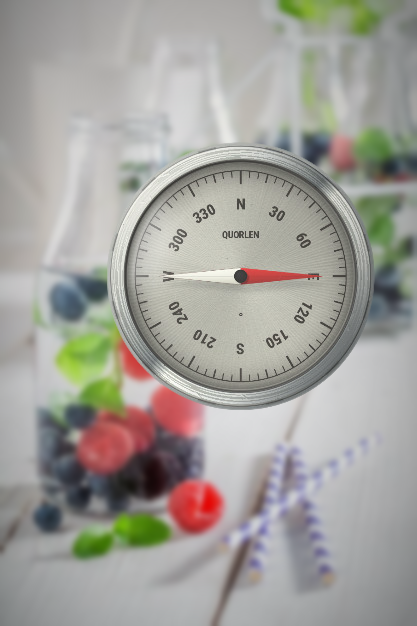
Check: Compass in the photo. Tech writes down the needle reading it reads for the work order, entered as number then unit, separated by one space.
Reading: 90 °
